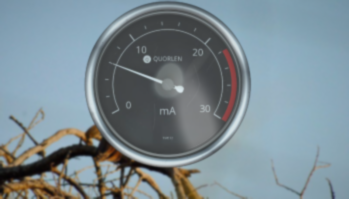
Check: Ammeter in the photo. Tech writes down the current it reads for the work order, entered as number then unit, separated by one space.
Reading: 6 mA
